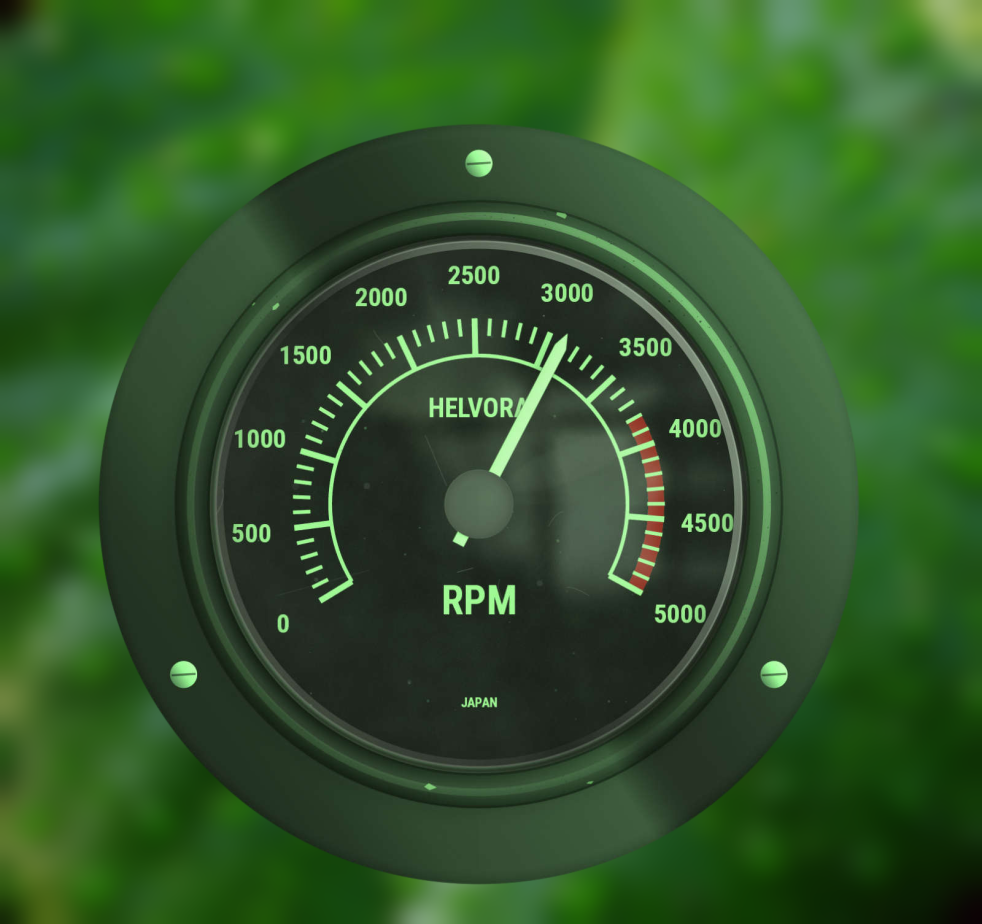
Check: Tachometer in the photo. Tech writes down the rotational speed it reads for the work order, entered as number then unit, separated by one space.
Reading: 3100 rpm
